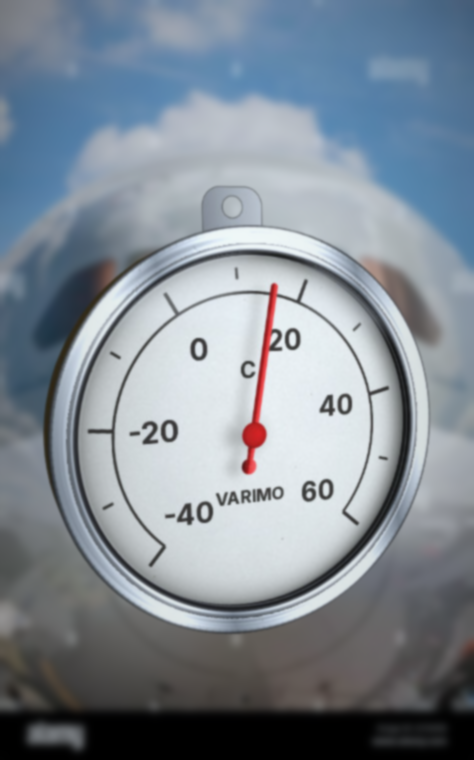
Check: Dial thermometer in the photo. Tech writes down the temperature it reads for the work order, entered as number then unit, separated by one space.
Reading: 15 °C
